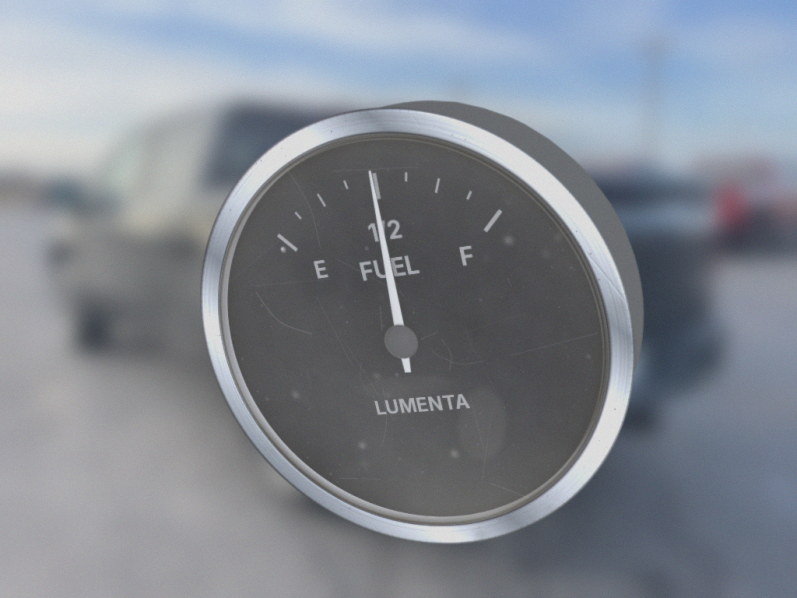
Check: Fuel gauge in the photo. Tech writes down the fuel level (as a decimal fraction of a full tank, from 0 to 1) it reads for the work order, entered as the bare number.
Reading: 0.5
